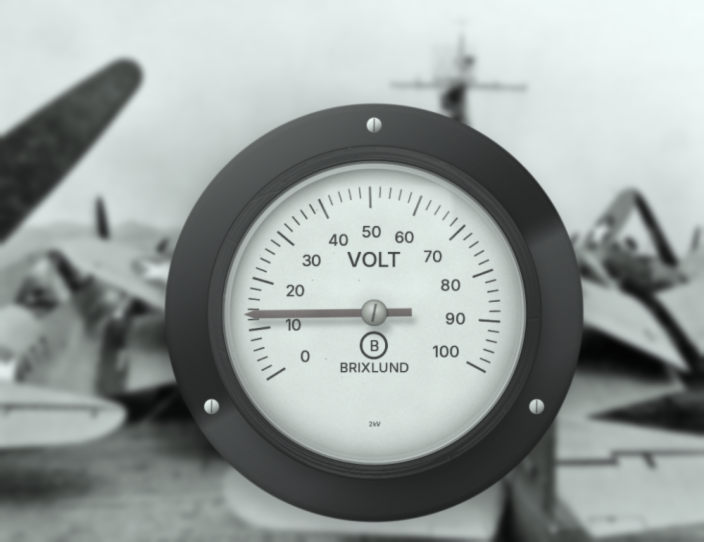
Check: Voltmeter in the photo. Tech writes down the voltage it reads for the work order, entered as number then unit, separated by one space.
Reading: 13 V
